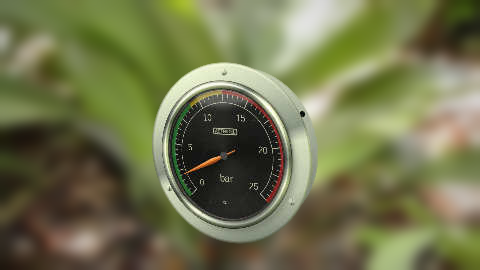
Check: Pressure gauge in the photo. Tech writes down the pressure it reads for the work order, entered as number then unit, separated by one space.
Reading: 2 bar
